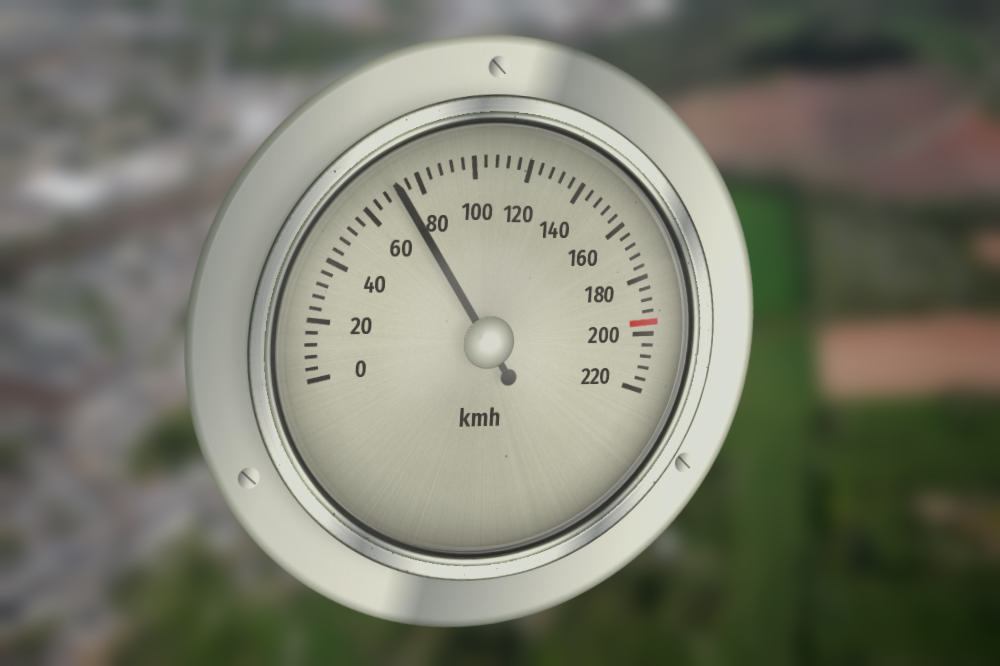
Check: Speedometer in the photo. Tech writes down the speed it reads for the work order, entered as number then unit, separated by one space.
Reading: 72 km/h
